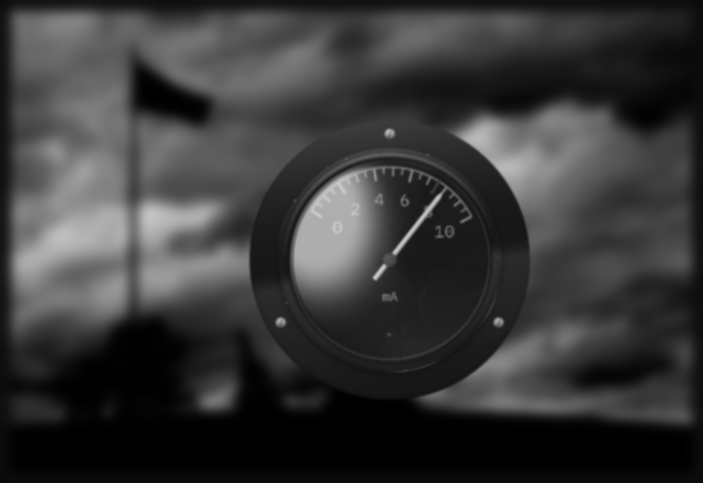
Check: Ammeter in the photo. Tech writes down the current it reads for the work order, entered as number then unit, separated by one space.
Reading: 8 mA
